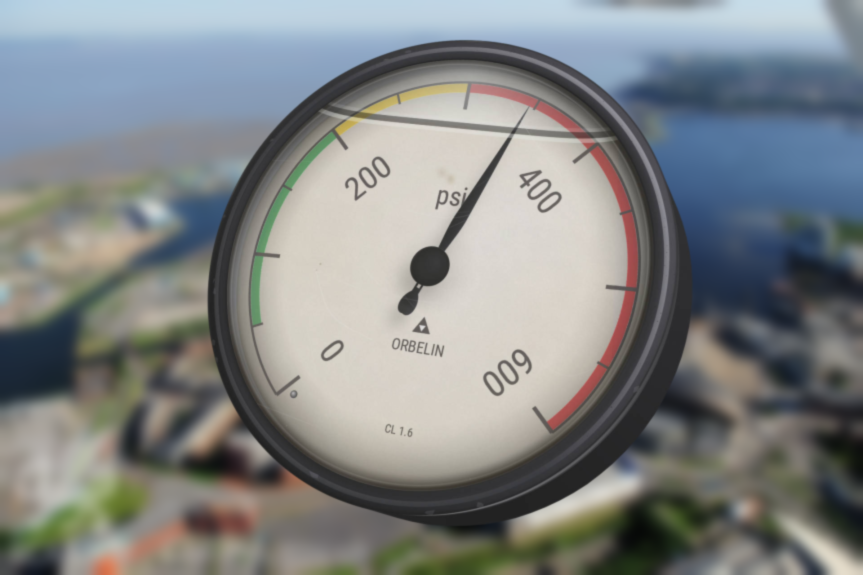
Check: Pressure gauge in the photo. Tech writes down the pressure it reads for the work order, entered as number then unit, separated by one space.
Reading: 350 psi
